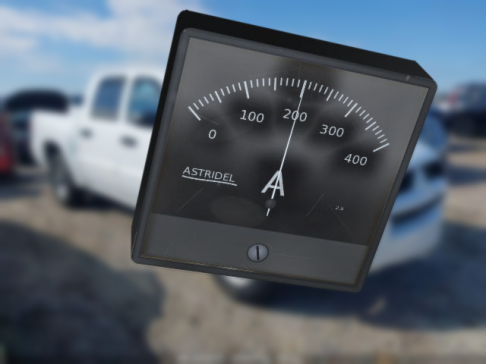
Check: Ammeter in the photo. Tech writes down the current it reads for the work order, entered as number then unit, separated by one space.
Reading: 200 A
